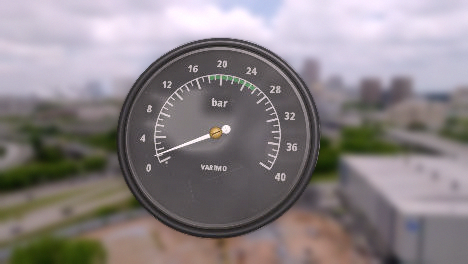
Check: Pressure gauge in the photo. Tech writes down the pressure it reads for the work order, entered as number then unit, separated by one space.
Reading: 1 bar
